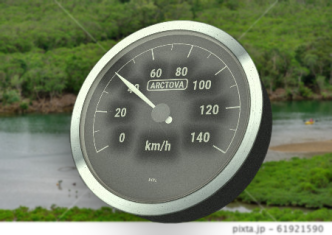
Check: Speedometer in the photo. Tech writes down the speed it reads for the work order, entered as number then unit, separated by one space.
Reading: 40 km/h
